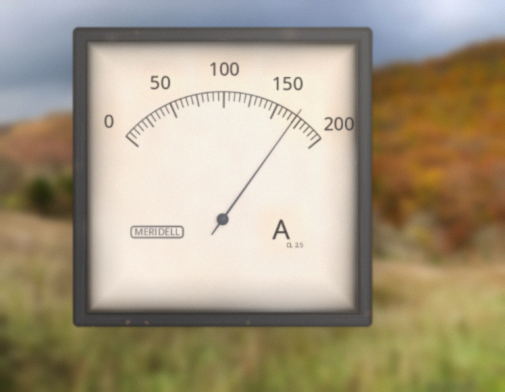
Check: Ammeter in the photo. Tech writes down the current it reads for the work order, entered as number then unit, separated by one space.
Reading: 170 A
